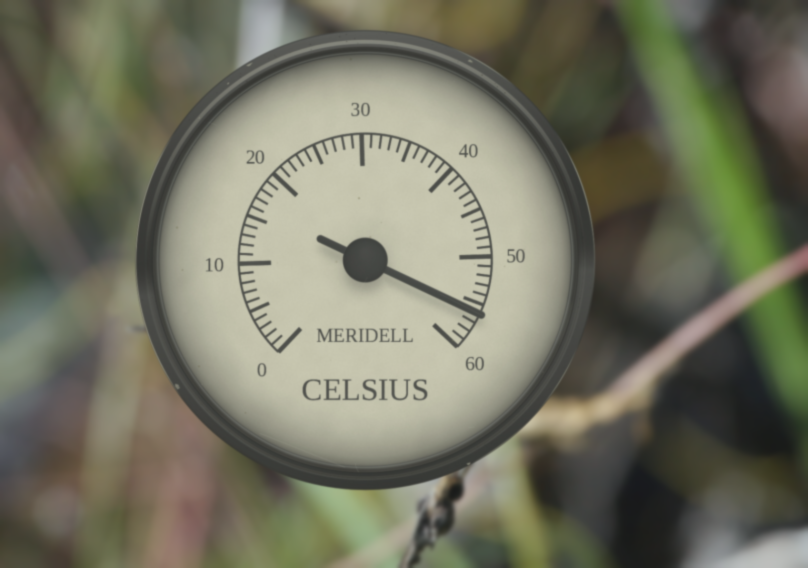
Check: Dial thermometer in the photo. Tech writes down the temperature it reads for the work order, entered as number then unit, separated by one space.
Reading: 56 °C
